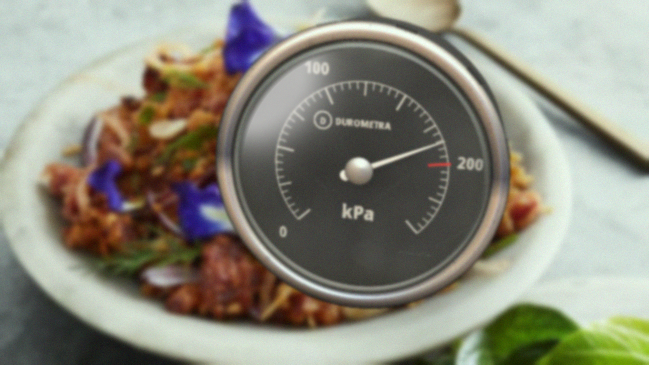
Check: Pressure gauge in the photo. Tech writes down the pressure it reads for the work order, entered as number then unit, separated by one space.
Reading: 185 kPa
